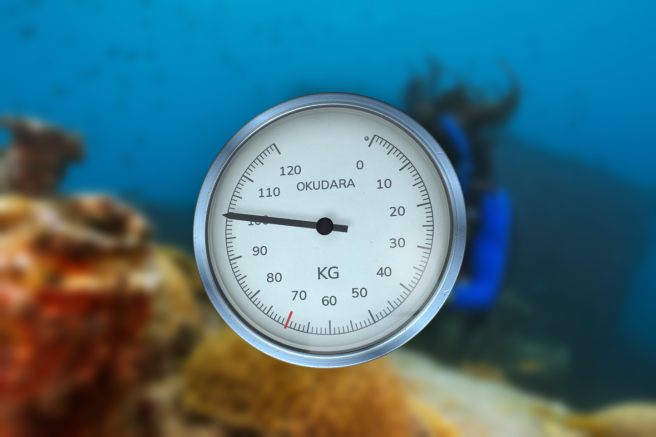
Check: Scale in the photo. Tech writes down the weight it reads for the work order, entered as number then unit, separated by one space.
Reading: 100 kg
